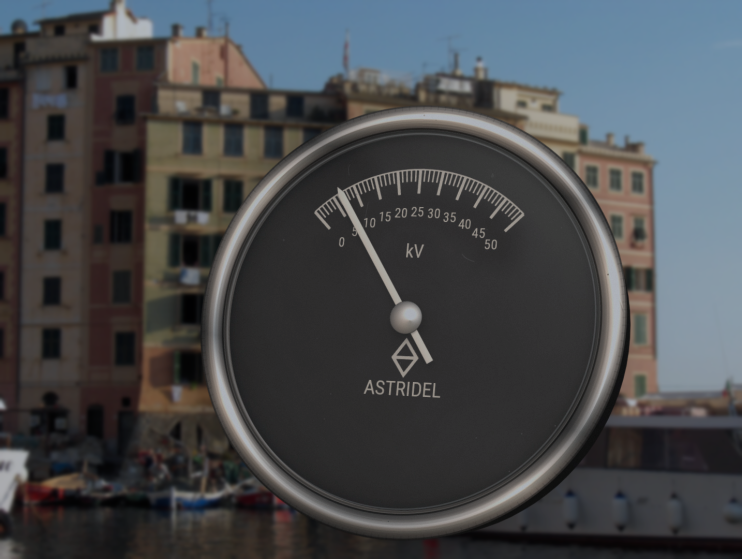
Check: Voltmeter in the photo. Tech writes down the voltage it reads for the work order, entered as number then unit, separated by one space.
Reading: 7 kV
